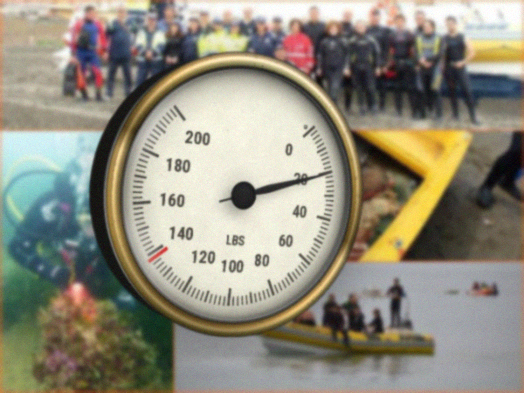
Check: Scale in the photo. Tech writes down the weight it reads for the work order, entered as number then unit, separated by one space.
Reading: 20 lb
